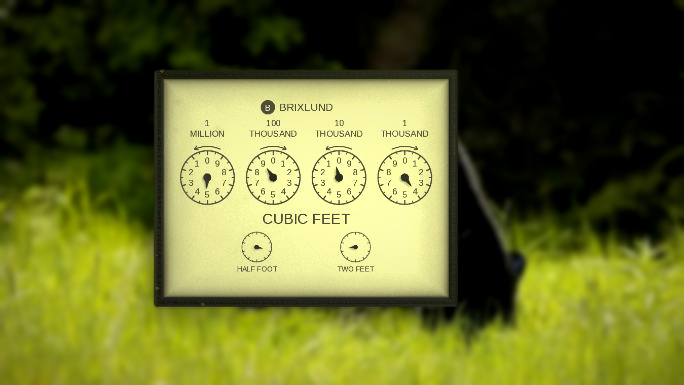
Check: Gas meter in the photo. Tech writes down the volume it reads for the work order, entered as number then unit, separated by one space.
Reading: 490400 ft³
